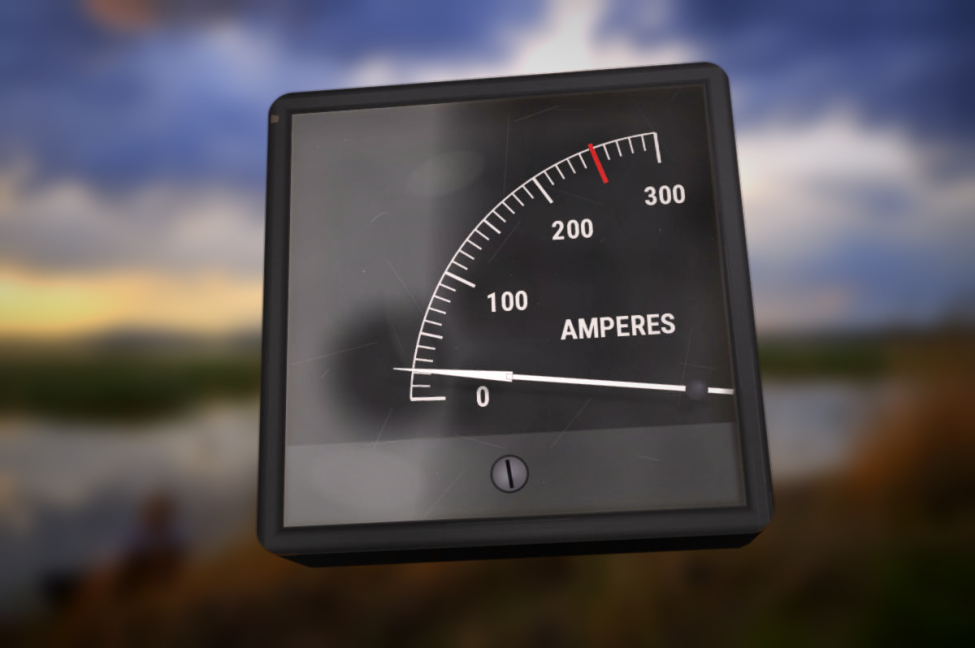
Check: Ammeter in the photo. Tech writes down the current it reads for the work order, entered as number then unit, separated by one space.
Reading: 20 A
